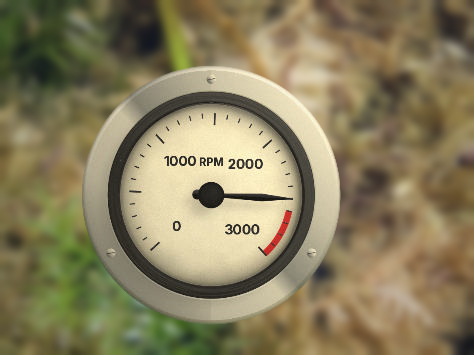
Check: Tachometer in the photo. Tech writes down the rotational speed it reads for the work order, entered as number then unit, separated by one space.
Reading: 2500 rpm
